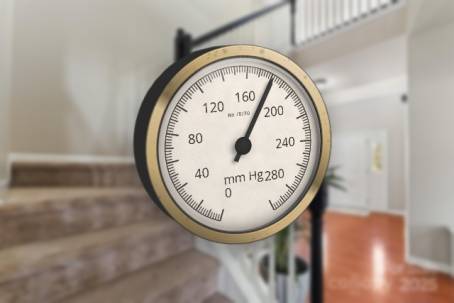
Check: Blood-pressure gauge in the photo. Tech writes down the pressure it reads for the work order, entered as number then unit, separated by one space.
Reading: 180 mmHg
